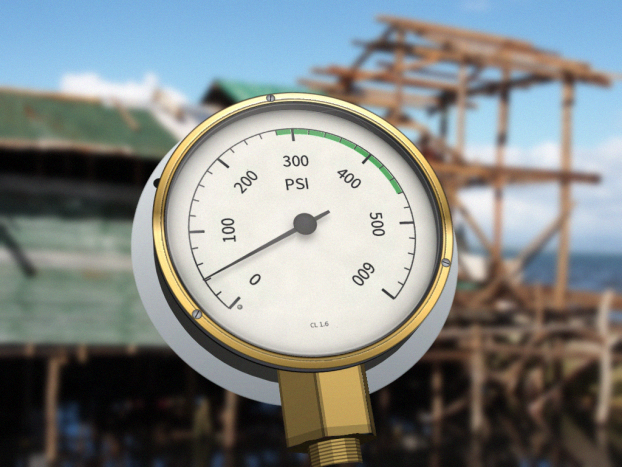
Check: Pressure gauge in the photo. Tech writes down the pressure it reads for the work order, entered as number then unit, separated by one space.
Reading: 40 psi
